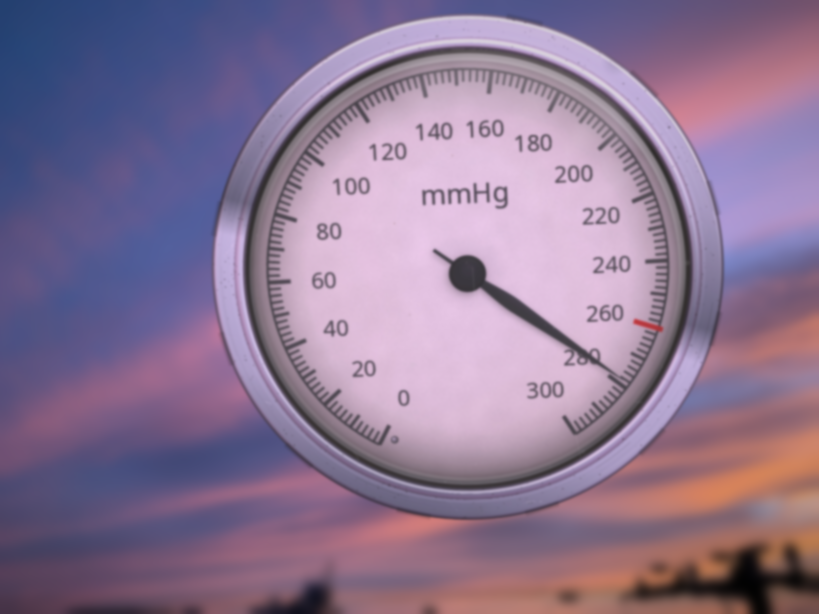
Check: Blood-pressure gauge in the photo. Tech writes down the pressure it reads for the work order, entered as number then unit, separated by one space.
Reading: 278 mmHg
